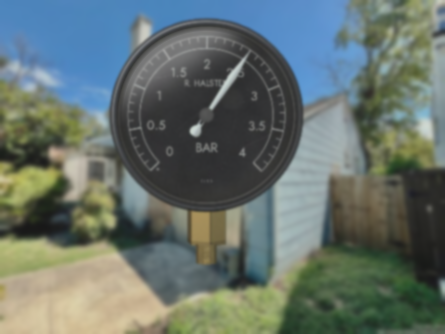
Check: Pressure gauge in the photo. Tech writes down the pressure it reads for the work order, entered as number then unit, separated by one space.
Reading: 2.5 bar
